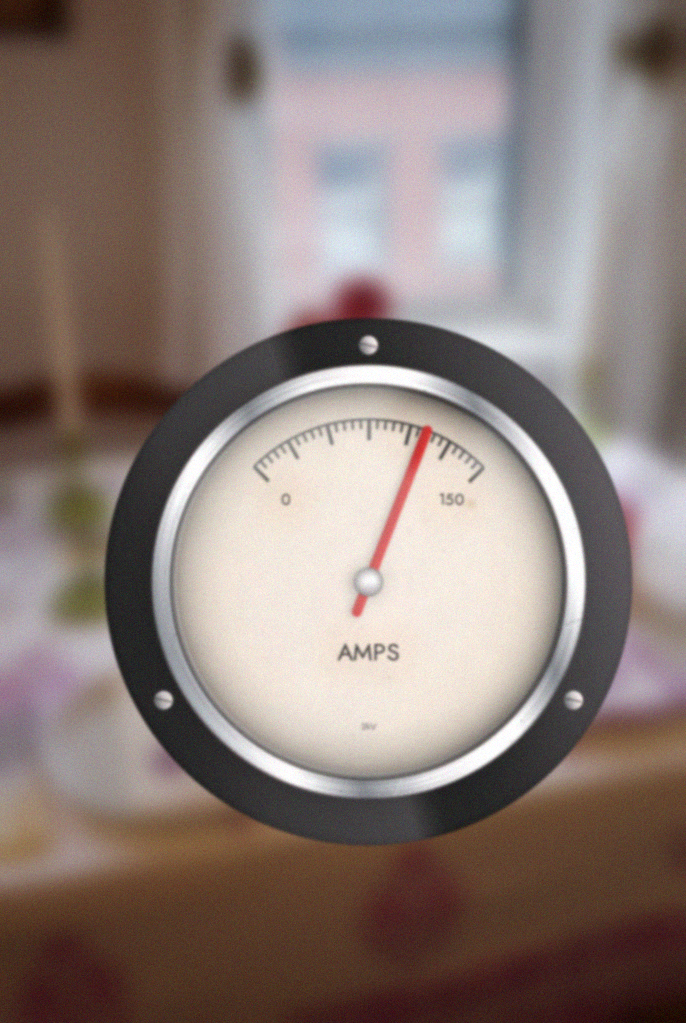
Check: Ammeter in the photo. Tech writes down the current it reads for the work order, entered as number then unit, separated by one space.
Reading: 110 A
